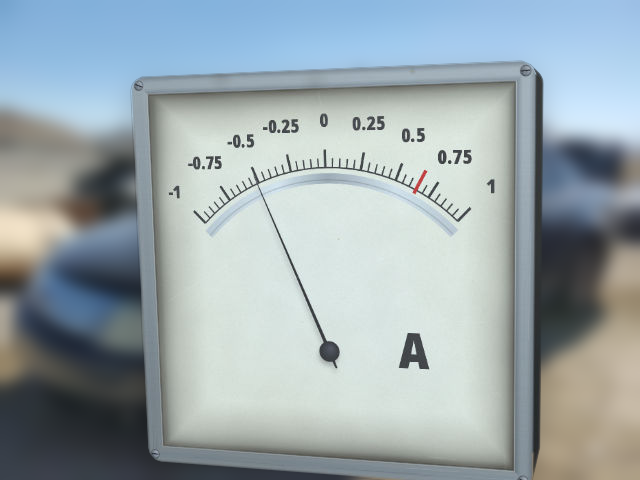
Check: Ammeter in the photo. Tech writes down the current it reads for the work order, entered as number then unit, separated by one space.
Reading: -0.5 A
